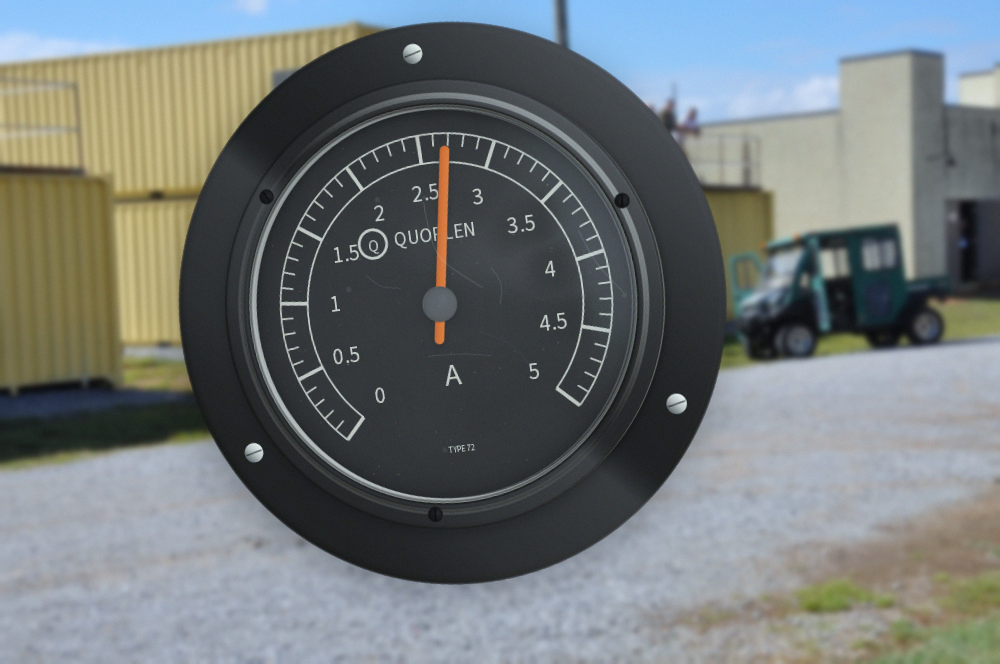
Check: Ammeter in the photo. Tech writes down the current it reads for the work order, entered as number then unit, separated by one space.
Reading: 2.7 A
